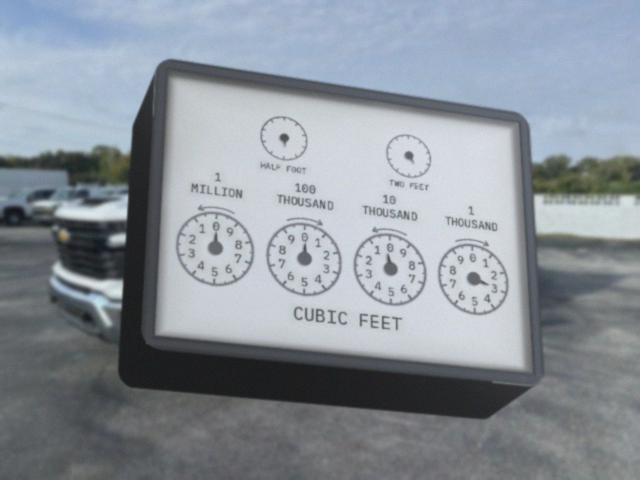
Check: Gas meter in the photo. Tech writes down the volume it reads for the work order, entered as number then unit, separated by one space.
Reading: 300 ft³
